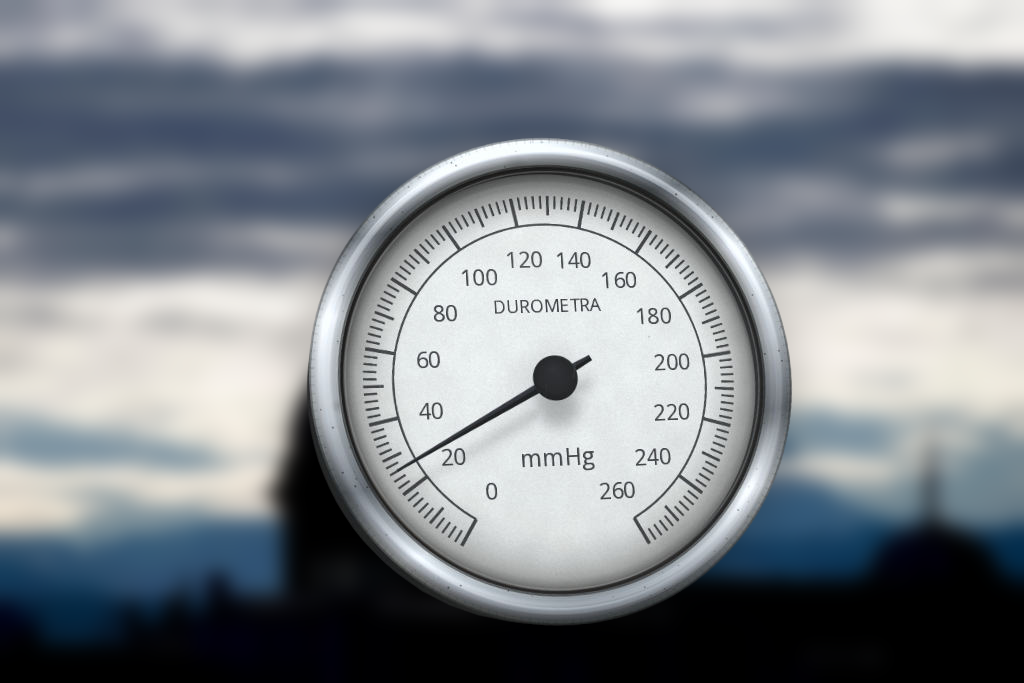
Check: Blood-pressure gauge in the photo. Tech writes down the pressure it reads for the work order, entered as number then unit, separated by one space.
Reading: 26 mmHg
